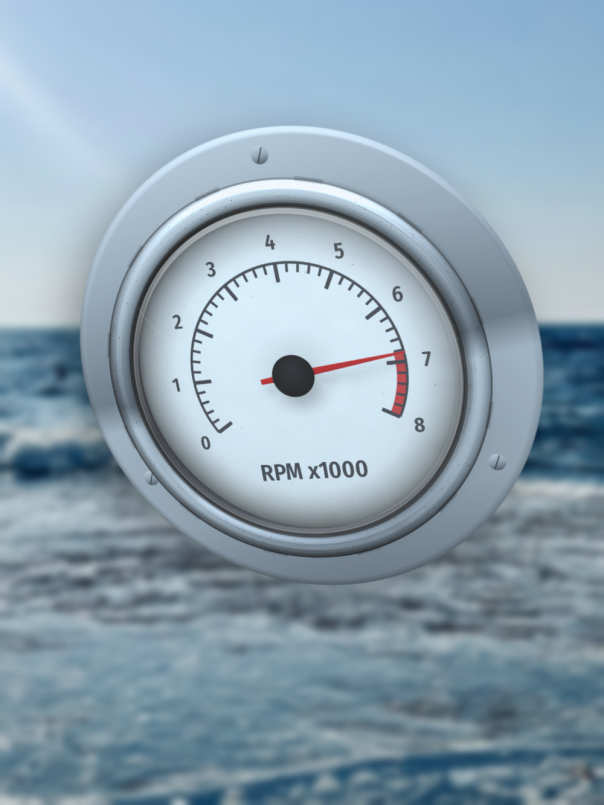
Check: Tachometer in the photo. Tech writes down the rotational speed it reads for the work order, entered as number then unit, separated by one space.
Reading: 6800 rpm
